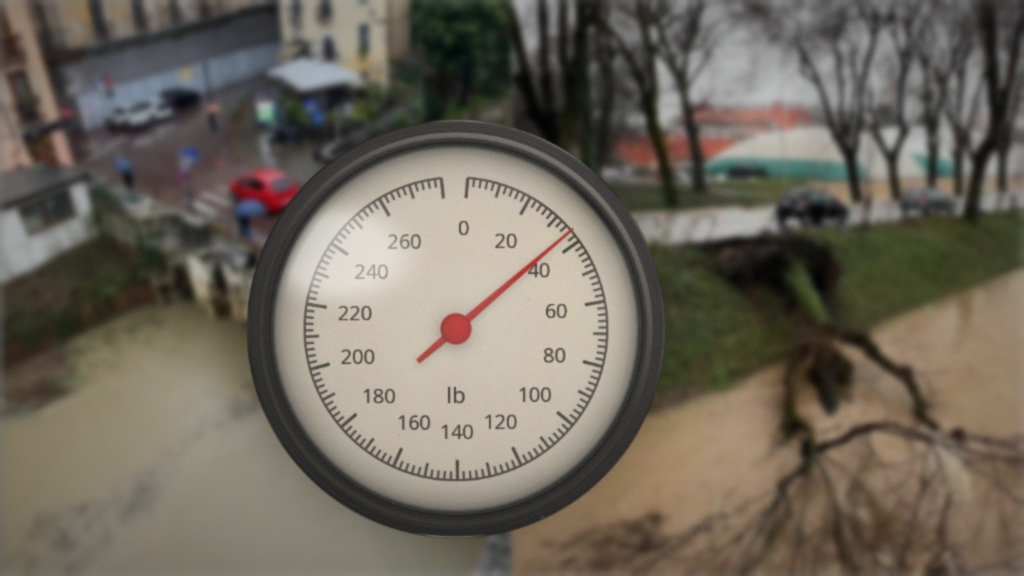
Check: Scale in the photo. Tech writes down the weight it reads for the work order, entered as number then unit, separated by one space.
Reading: 36 lb
